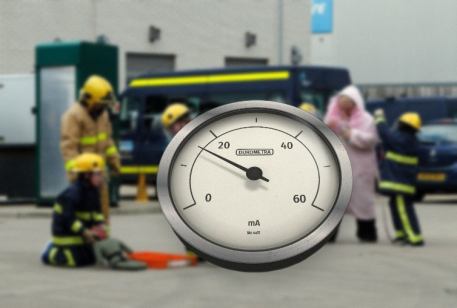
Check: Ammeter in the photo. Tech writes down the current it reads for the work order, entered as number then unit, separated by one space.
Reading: 15 mA
